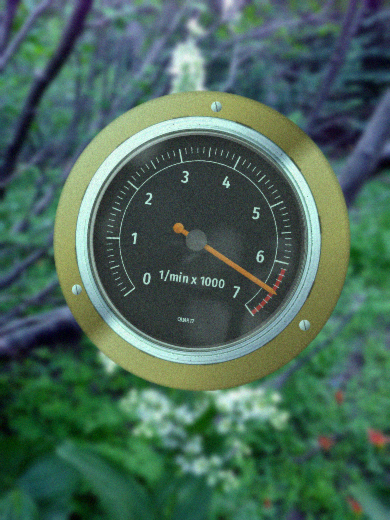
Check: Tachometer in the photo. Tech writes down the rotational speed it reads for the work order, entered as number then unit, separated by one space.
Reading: 6500 rpm
